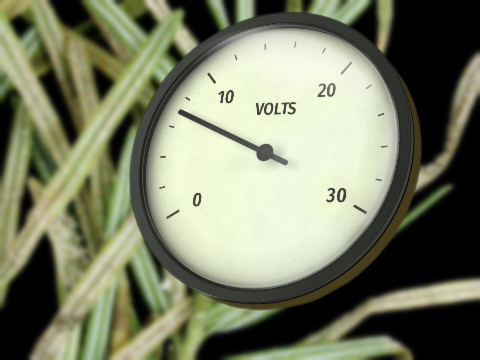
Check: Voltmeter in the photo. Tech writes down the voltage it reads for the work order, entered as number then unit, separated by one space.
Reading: 7 V
